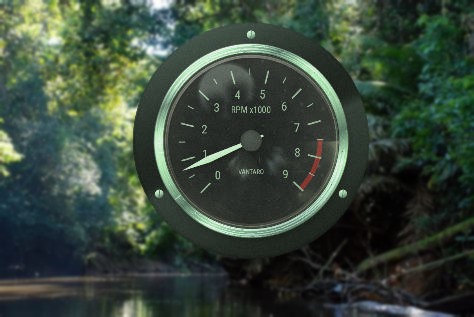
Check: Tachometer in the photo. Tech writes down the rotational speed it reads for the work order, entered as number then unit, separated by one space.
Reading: 750 rpm
